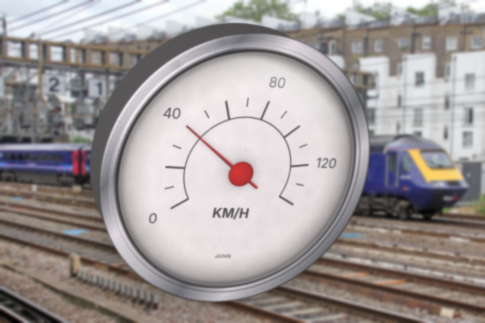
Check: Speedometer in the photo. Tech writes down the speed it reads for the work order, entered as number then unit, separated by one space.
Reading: 40 km/h
